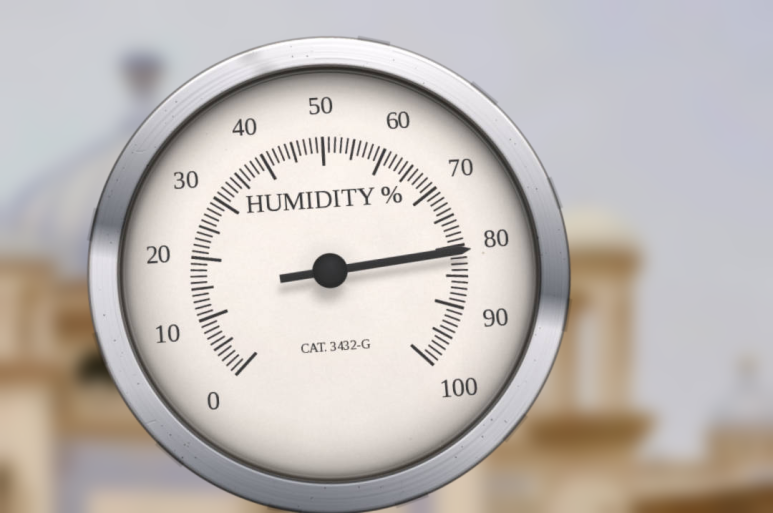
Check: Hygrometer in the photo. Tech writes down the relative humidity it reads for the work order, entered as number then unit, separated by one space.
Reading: 81 %
